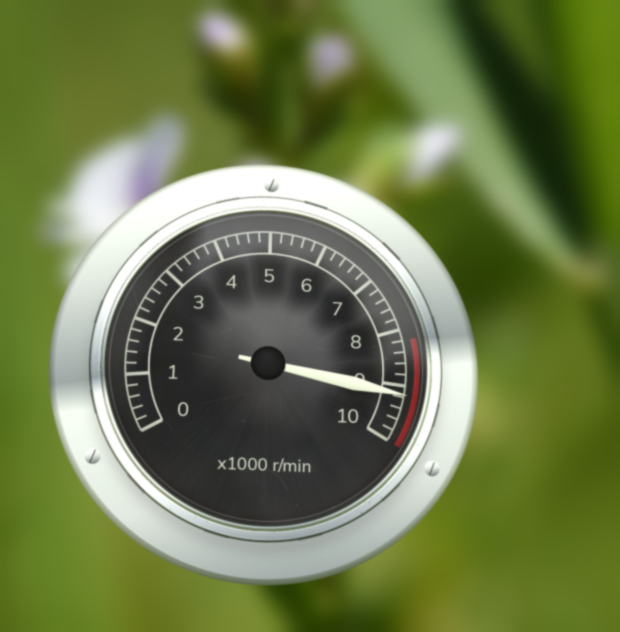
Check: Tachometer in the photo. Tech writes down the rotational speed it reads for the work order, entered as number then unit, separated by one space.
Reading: 9200 rpm
